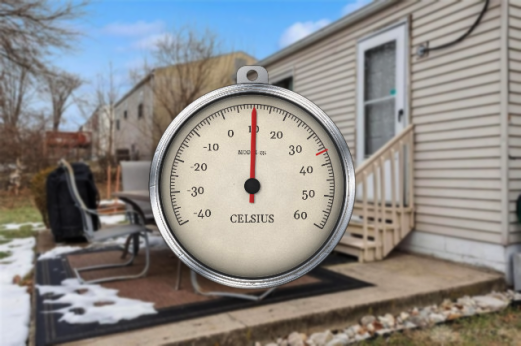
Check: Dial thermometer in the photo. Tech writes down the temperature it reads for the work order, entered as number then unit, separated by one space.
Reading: 10 °C
